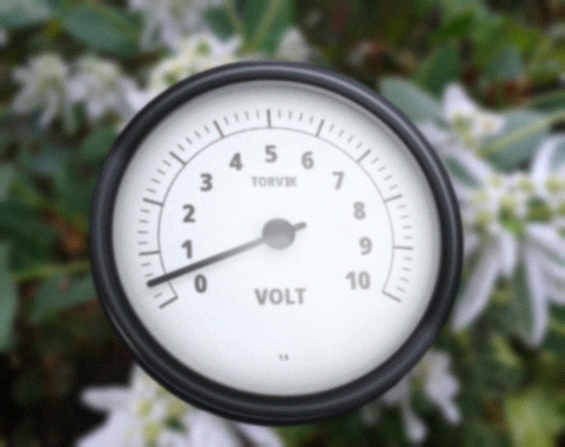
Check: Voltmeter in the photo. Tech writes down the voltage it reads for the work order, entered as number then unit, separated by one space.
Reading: 0.4 V
